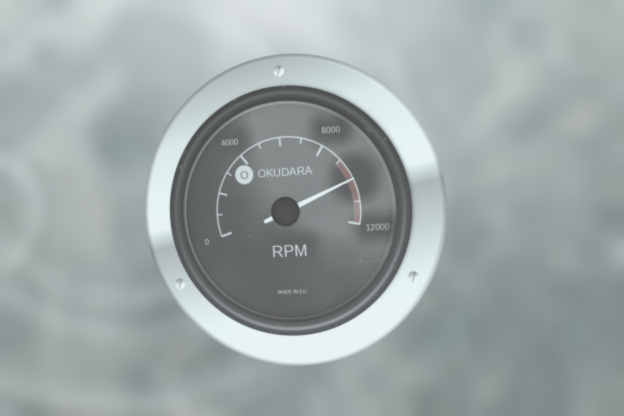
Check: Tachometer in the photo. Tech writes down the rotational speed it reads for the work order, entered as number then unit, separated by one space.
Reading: 10000 rpm
